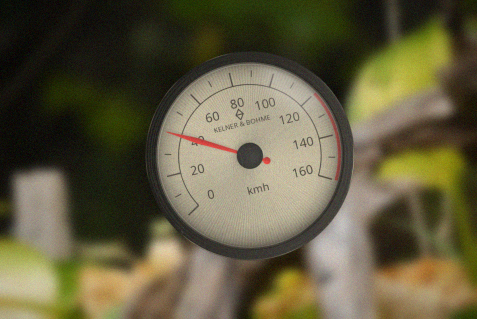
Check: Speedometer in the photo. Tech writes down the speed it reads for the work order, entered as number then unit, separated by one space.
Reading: 40 km/h
